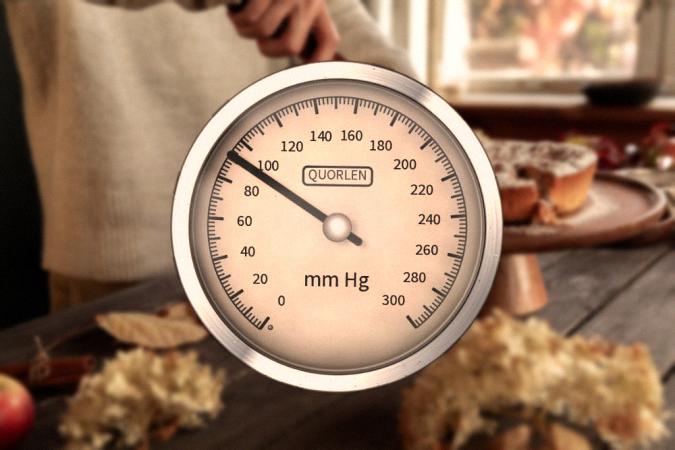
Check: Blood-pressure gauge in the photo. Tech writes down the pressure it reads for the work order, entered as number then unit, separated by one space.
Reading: 92 mmHg
